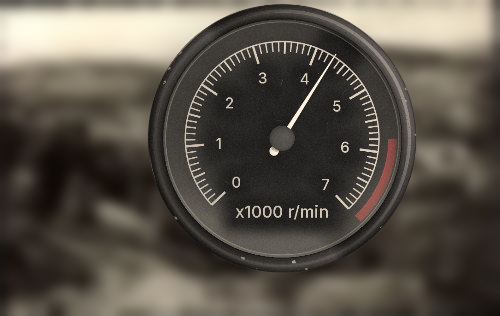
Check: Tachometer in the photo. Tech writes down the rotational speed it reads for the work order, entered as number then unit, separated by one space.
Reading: 4300 rpm
